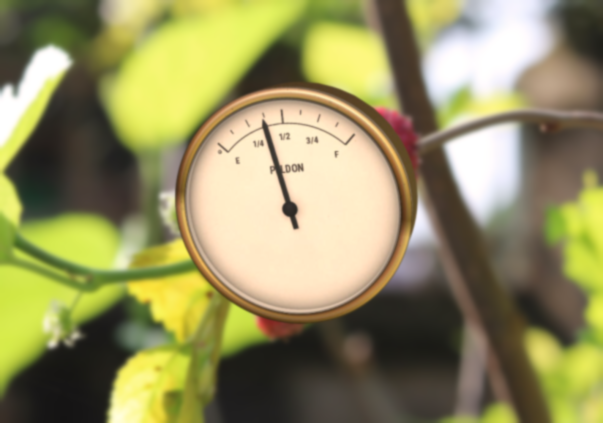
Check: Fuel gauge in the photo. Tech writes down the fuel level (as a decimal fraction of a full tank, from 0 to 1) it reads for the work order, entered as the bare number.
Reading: 0.375
